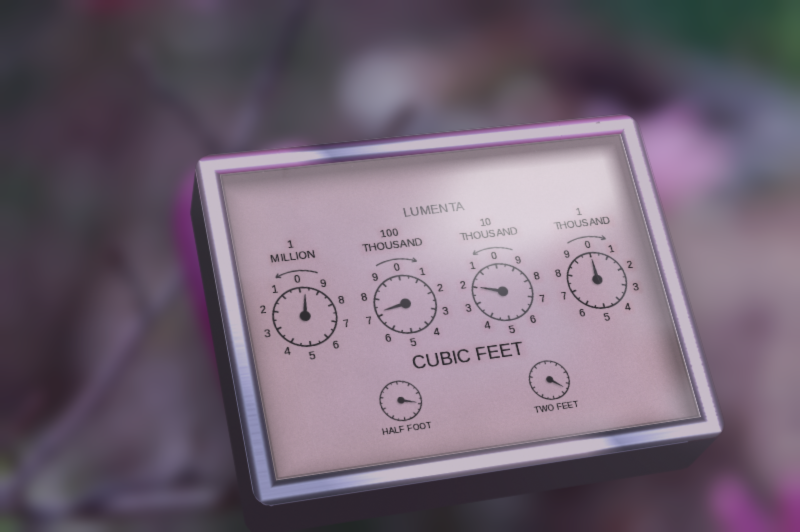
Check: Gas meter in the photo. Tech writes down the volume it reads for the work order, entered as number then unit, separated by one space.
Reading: 972000 ft³
